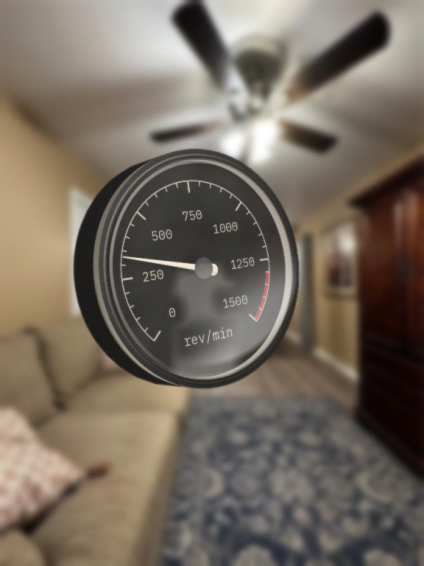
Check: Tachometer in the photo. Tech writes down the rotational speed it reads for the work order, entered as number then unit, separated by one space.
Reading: 325 rpm
